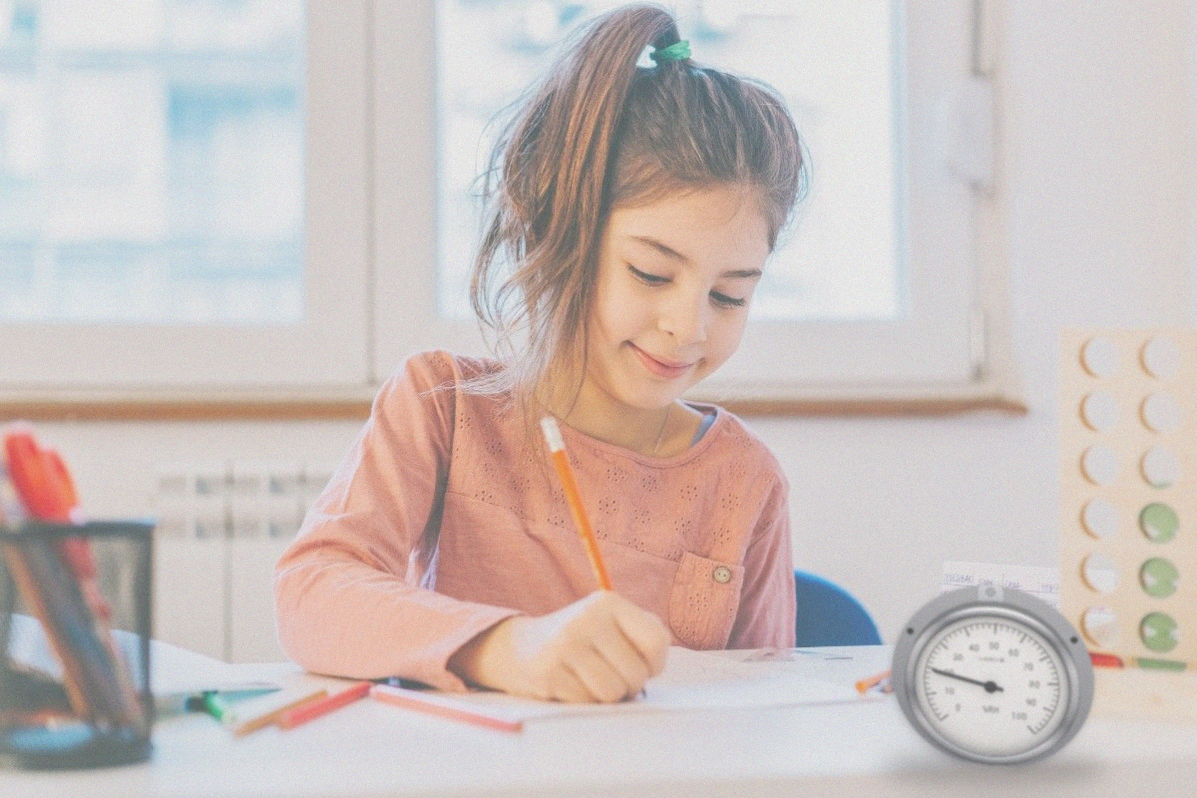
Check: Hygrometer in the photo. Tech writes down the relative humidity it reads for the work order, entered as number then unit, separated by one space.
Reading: 20 %
